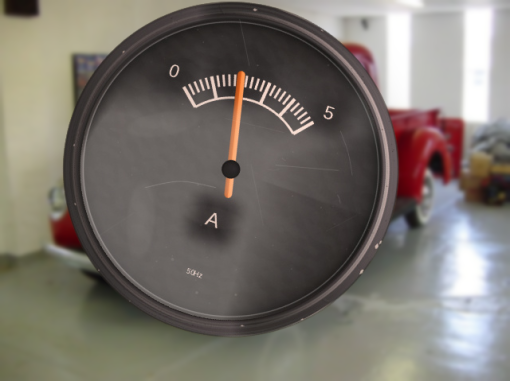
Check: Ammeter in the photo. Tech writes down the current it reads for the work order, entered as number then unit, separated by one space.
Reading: 2 A
